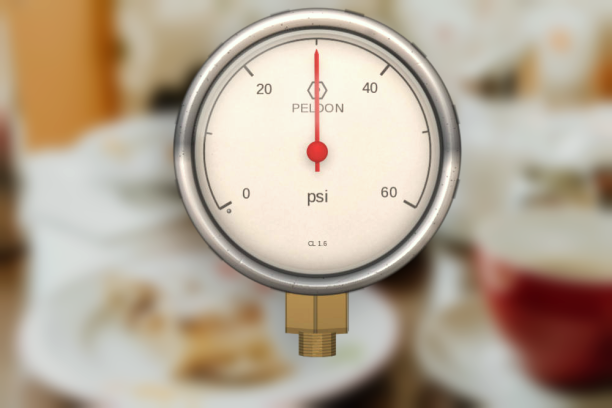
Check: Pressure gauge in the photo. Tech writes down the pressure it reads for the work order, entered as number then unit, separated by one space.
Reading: 30 psi
